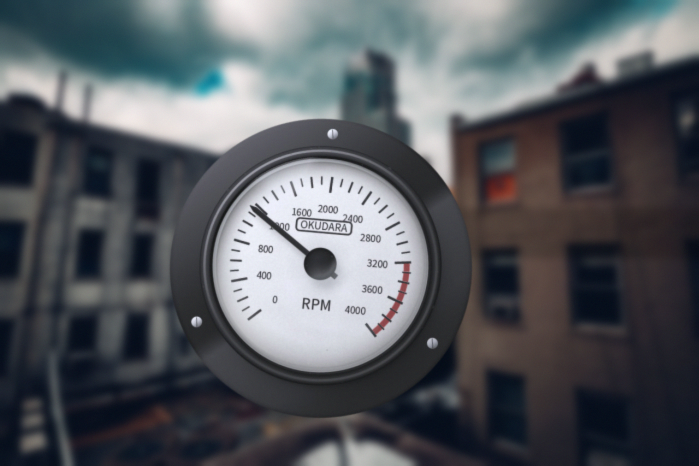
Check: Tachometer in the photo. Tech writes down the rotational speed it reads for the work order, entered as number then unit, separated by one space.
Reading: 1150 rpm
